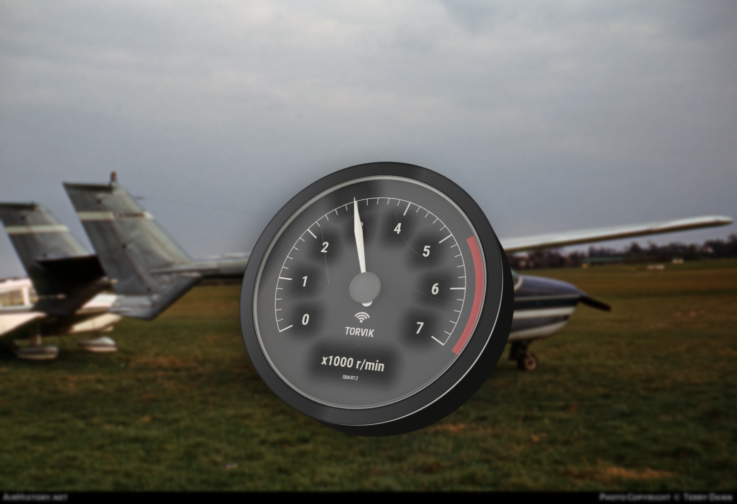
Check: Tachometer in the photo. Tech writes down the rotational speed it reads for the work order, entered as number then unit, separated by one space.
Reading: 3000 rpm
